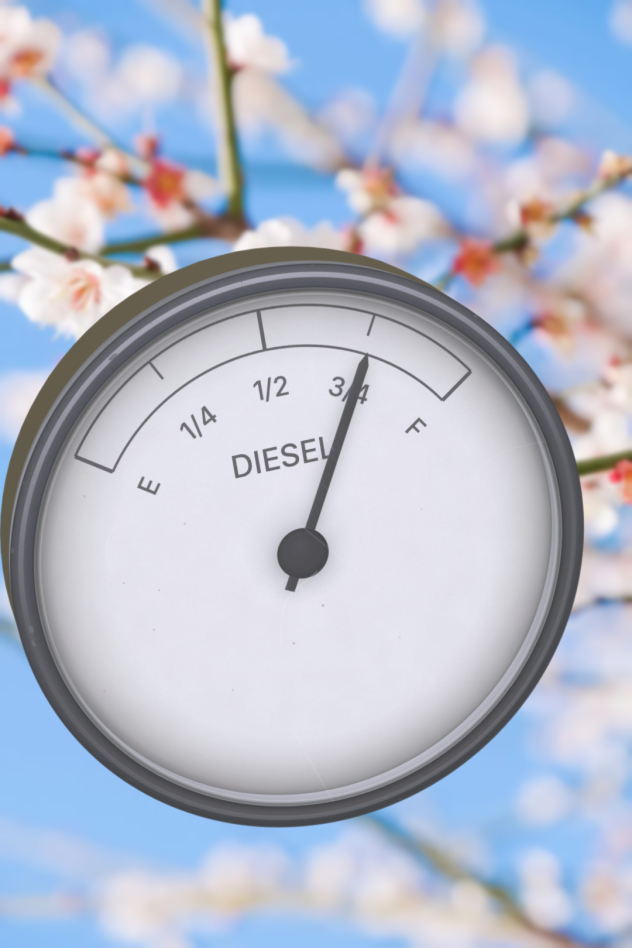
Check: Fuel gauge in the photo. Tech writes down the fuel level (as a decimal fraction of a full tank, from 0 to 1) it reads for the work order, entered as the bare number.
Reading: 0.75
